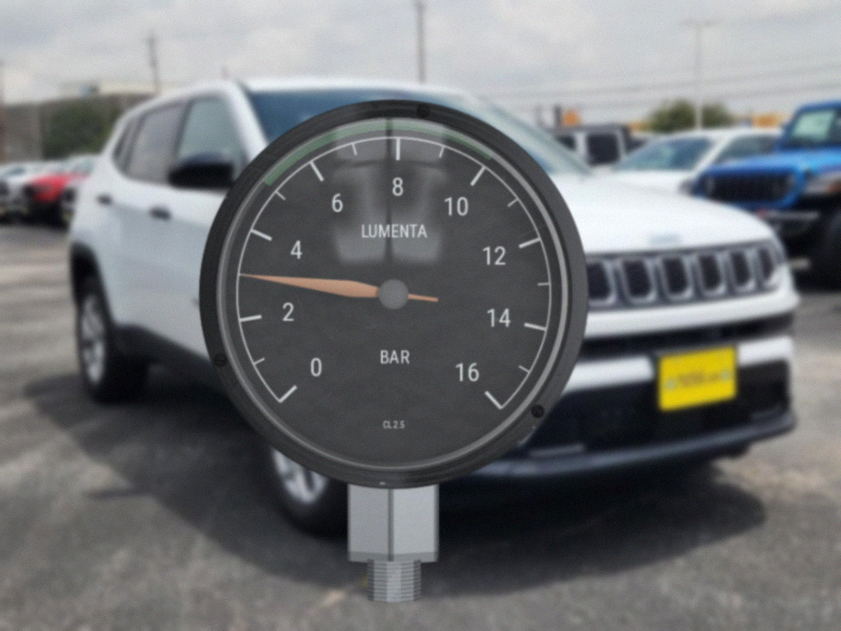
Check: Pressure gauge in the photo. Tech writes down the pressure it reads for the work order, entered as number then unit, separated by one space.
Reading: 3 bar
